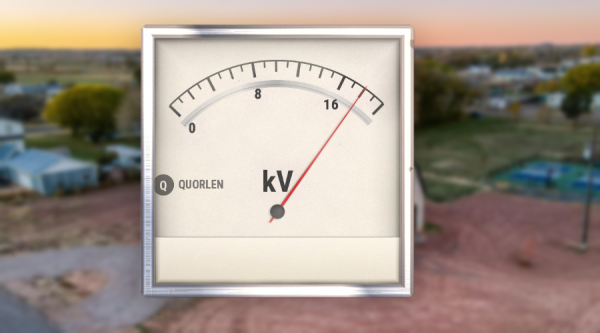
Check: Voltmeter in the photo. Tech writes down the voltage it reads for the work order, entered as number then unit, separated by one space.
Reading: 18 kV
